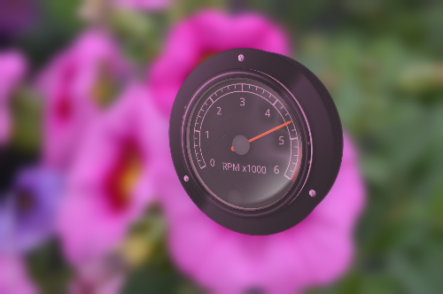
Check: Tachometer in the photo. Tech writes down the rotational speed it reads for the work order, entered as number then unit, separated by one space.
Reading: 4600 rpm
